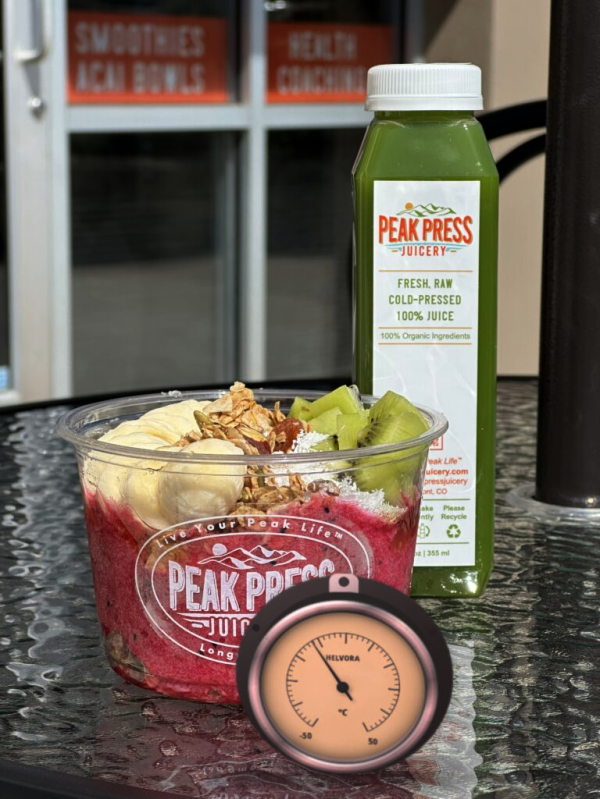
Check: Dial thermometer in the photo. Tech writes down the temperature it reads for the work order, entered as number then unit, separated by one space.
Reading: -12 °C
